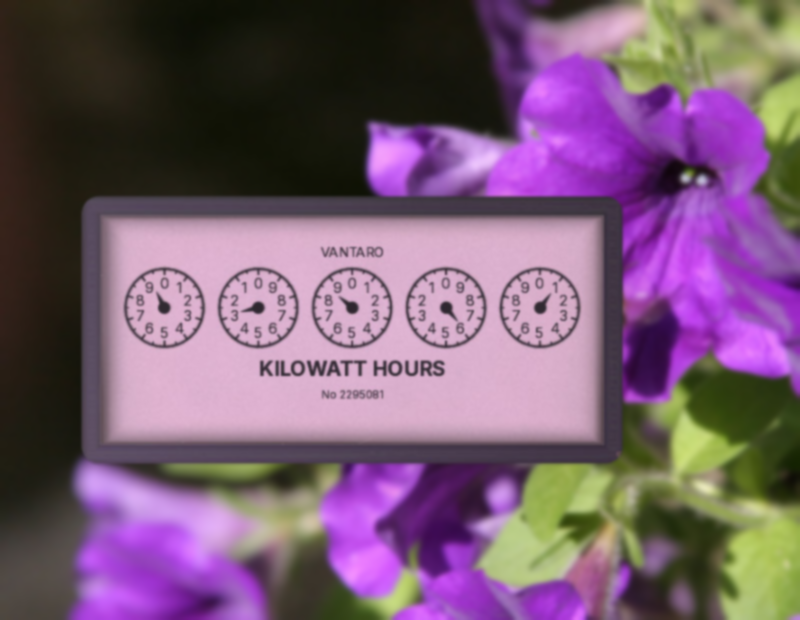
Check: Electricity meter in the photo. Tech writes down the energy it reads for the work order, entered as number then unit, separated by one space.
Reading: 92861 kWh
